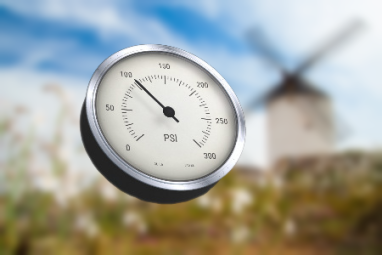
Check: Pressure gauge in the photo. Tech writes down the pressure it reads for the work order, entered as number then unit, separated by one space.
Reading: 100 psi
